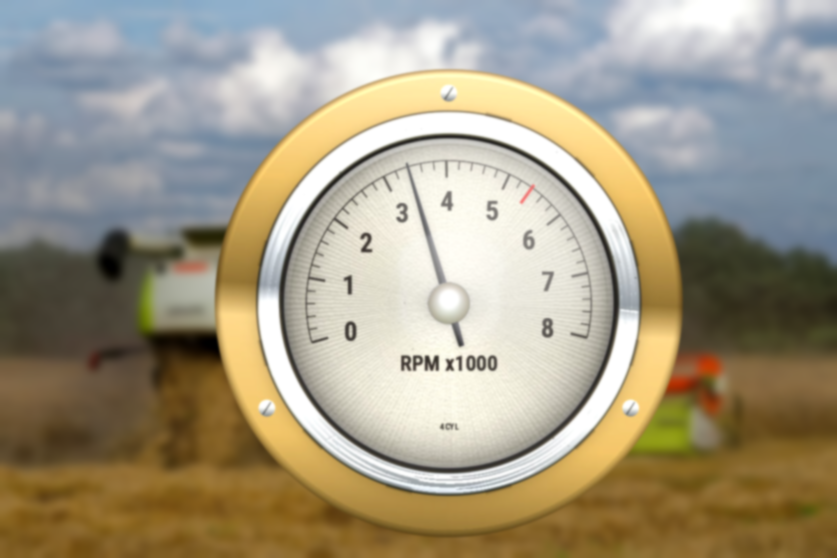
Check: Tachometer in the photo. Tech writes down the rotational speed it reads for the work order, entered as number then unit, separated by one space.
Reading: 3400 rpm
